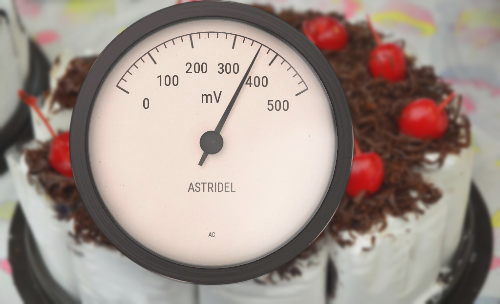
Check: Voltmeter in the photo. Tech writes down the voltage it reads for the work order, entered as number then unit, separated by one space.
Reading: 360 mV
